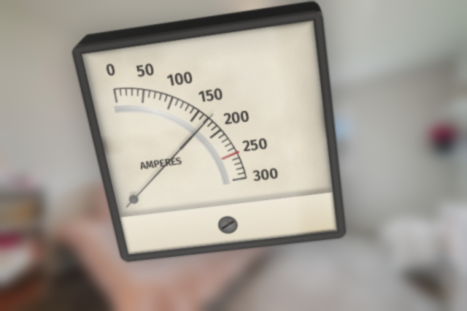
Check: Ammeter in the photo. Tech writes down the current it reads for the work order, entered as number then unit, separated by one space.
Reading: 170 A
